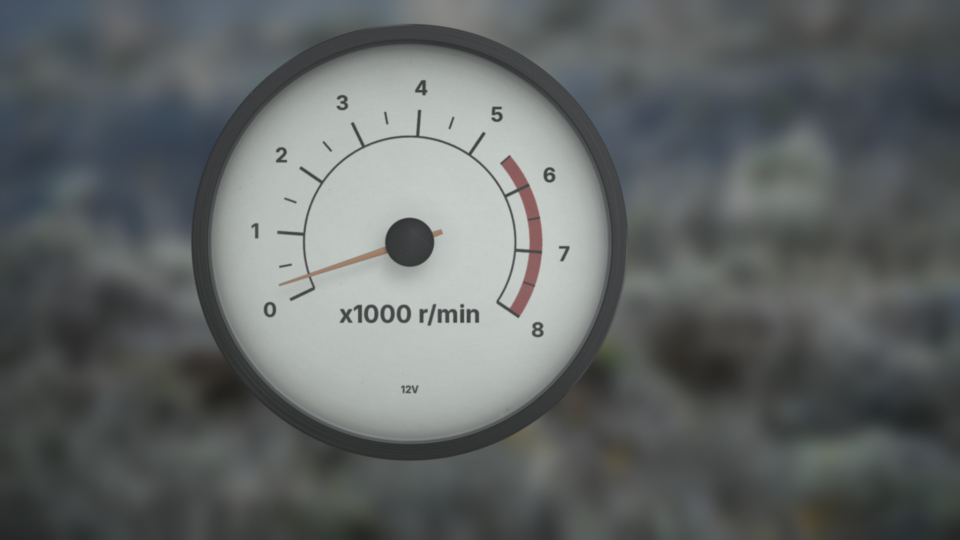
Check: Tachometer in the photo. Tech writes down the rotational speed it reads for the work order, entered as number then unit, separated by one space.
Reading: 250 rpm
